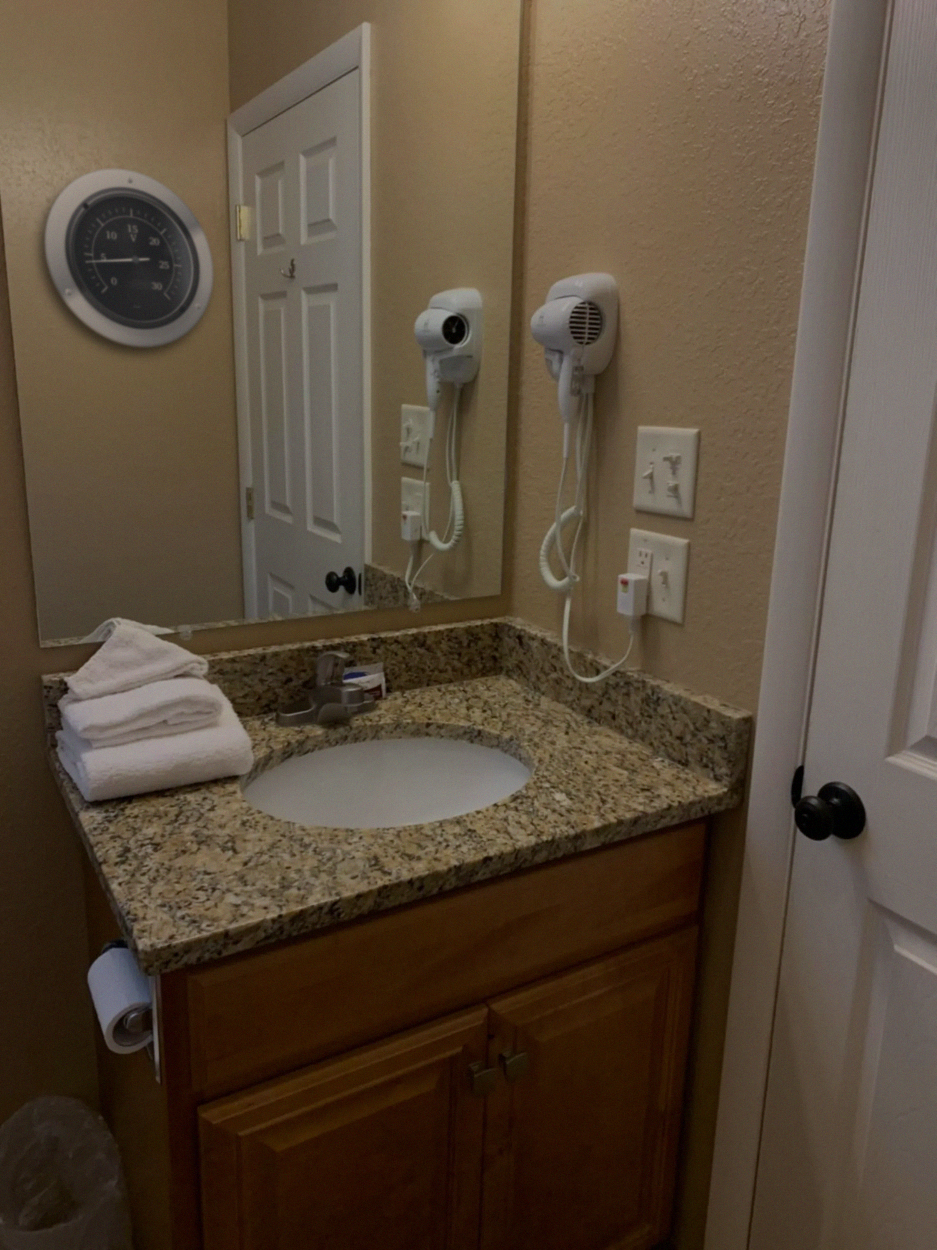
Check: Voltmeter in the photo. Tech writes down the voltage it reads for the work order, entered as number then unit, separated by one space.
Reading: 4 V
